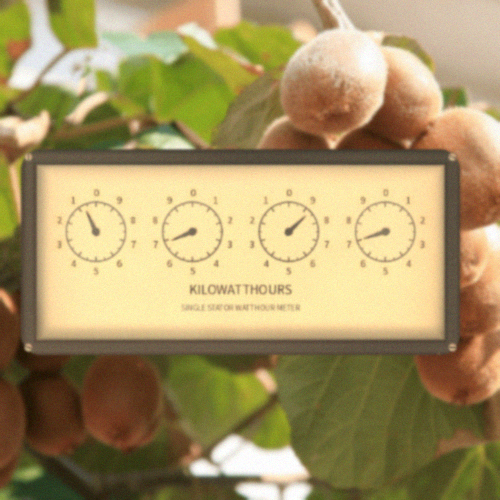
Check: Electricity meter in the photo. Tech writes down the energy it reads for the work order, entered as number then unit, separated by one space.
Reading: 687 kWh
